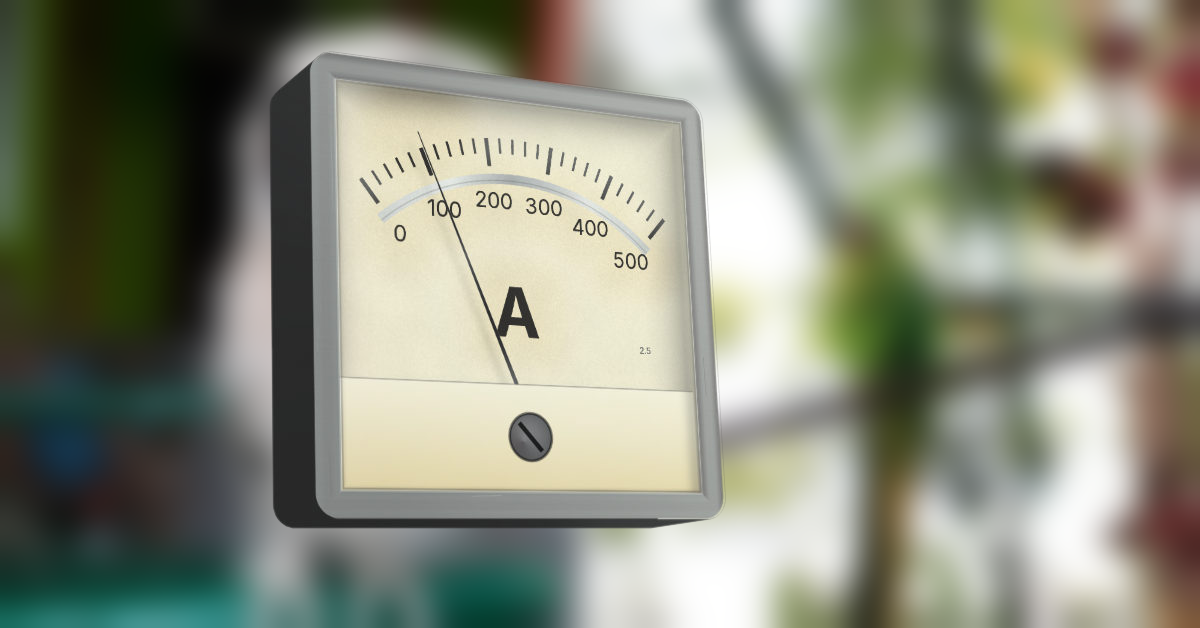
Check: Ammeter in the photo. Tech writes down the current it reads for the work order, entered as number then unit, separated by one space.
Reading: 100 A
